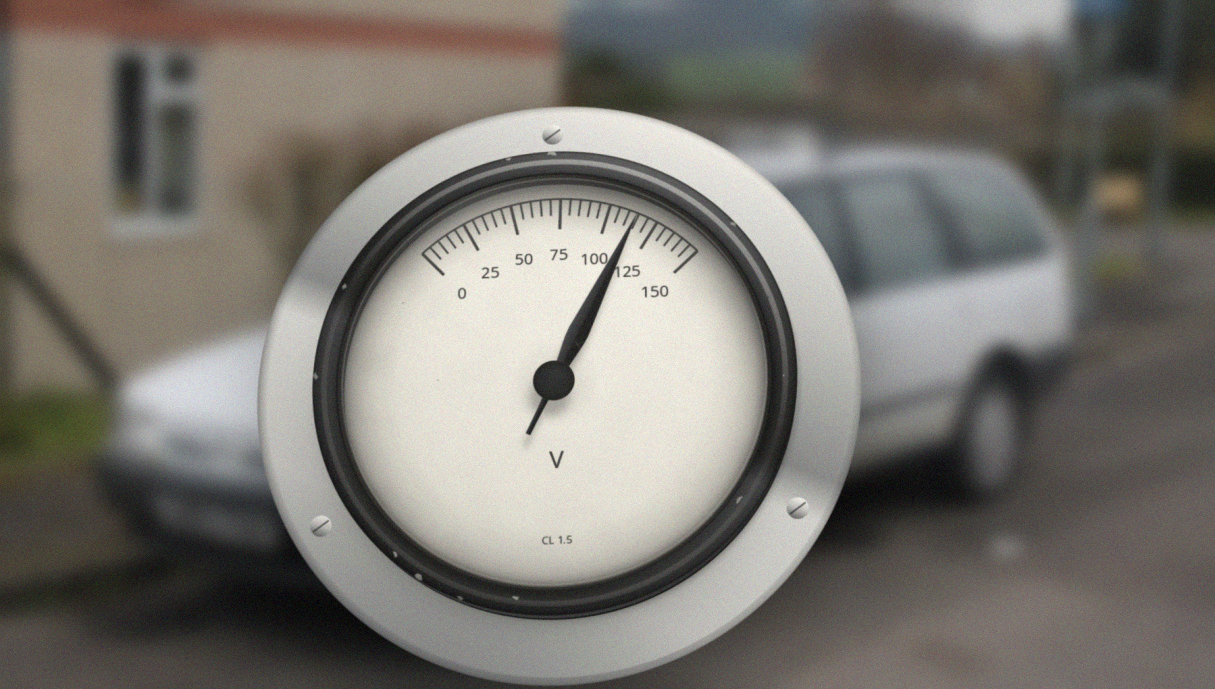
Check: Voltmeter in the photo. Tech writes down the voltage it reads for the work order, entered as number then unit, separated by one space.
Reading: 115 V
